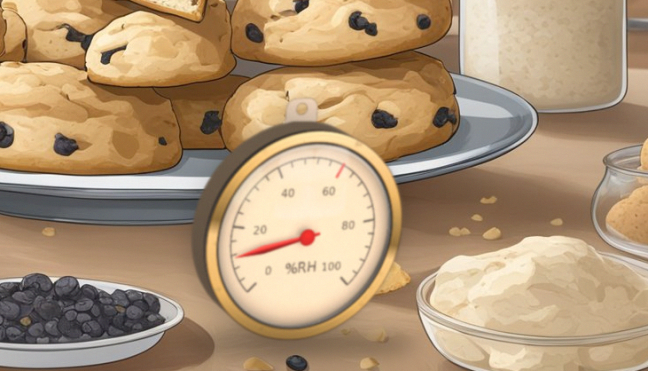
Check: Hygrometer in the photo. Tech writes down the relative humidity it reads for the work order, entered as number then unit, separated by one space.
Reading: 12 %
